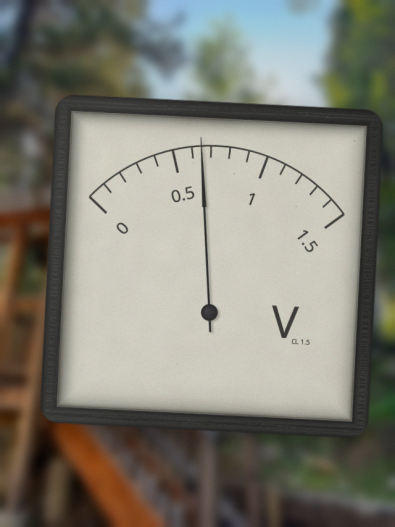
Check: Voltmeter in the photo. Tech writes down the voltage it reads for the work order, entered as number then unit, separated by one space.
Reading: 0.65 V
